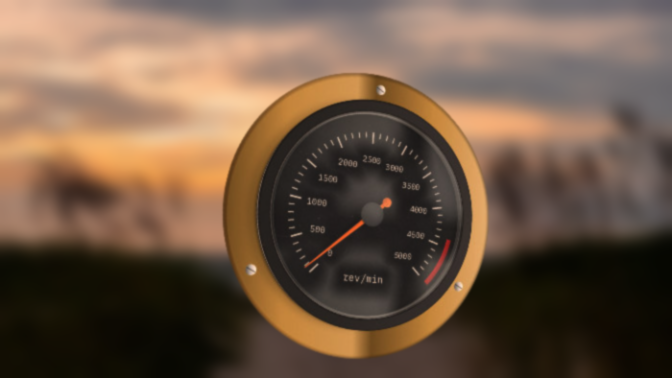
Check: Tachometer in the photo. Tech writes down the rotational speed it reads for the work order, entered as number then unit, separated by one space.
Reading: 100 rpm
